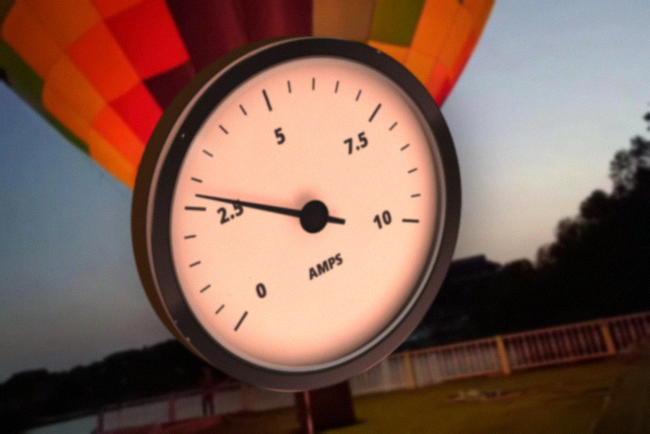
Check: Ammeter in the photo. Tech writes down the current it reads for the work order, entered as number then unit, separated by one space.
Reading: 2.75 A
